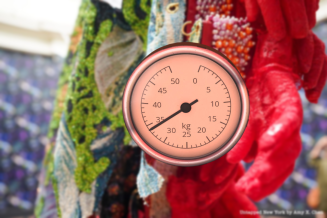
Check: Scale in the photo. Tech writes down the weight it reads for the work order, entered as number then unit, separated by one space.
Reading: 34 kg
